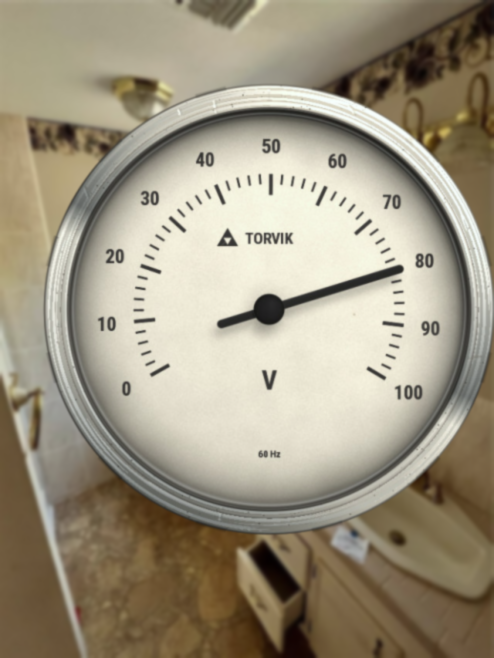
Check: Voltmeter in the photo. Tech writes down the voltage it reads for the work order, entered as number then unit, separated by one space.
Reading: 80 V
